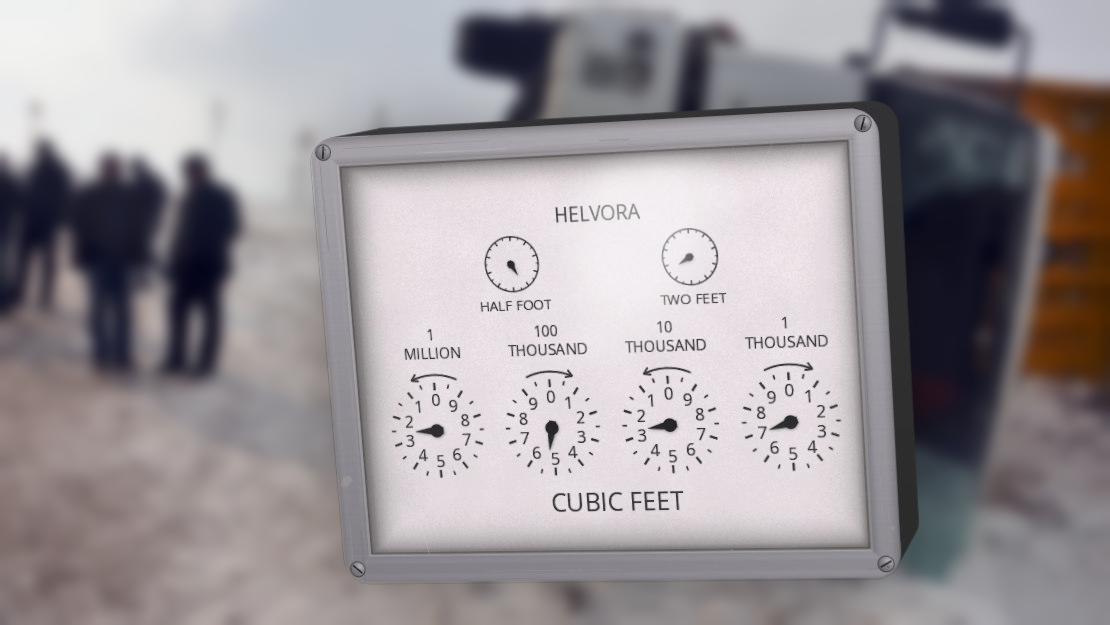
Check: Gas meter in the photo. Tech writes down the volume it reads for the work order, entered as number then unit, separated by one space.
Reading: 252700 ft³
